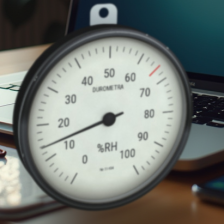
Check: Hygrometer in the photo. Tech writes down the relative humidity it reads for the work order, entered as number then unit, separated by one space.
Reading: 14 %
